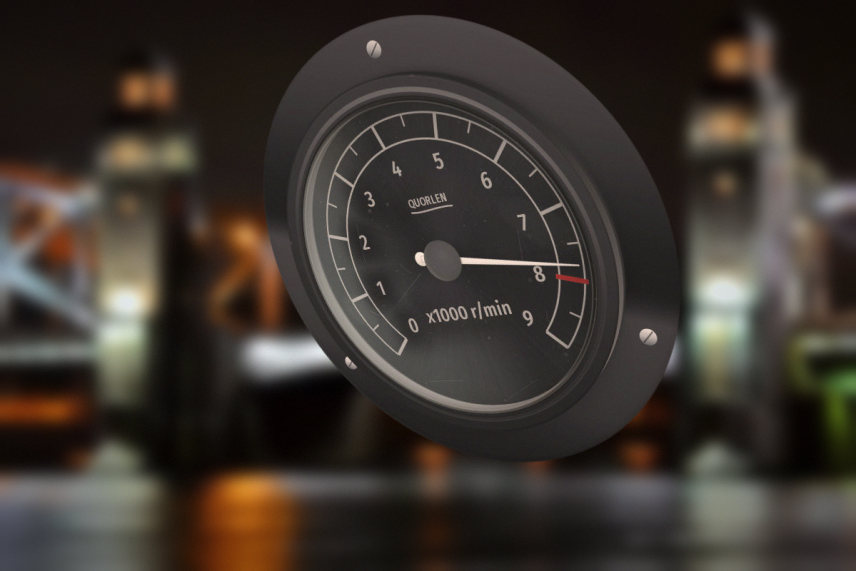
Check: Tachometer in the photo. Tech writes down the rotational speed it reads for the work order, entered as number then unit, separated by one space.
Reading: 7750 rpm
